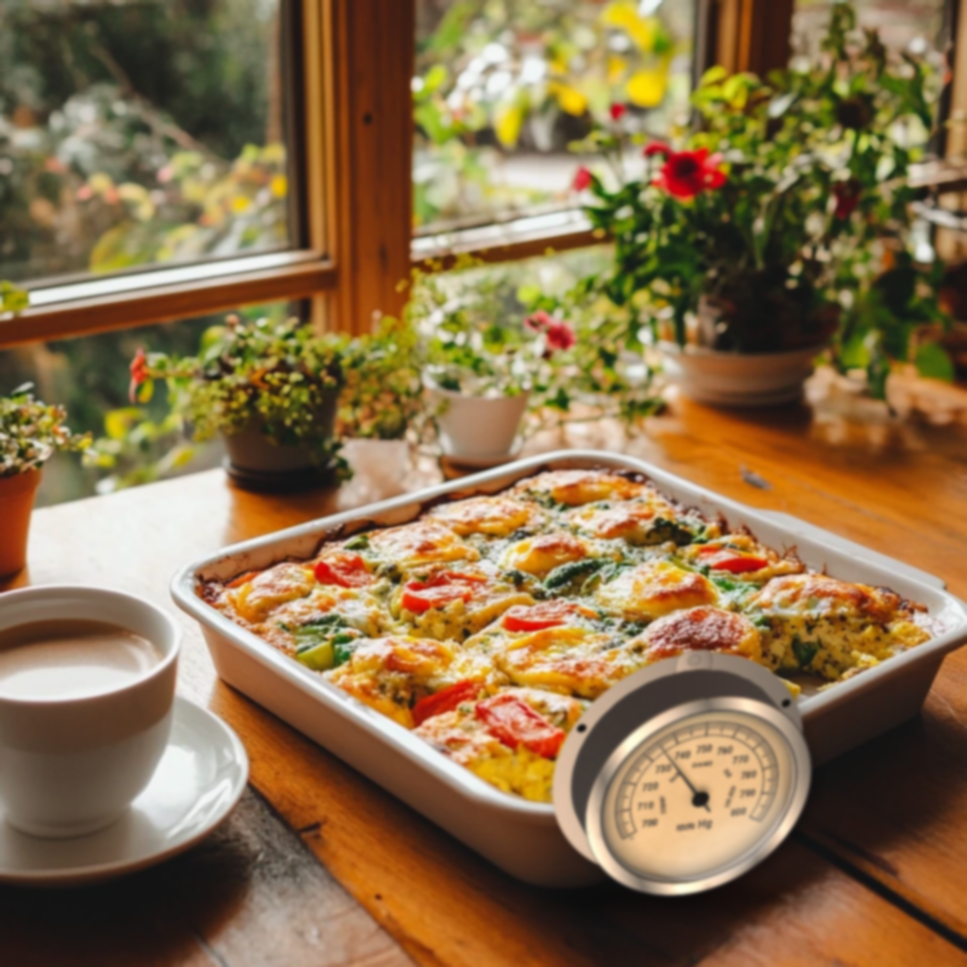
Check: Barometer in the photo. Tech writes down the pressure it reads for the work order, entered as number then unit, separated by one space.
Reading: 735 mmHg
